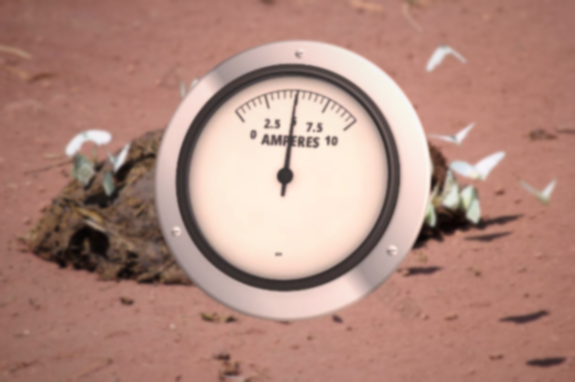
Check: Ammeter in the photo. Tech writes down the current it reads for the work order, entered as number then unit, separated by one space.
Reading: 5 A
